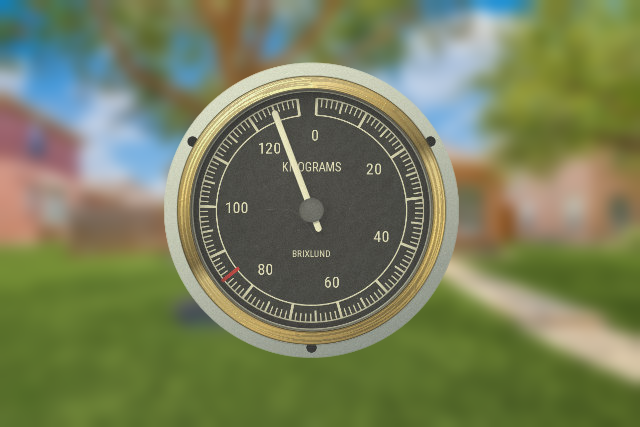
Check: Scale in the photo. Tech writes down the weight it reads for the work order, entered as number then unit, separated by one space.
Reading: 125 kg
